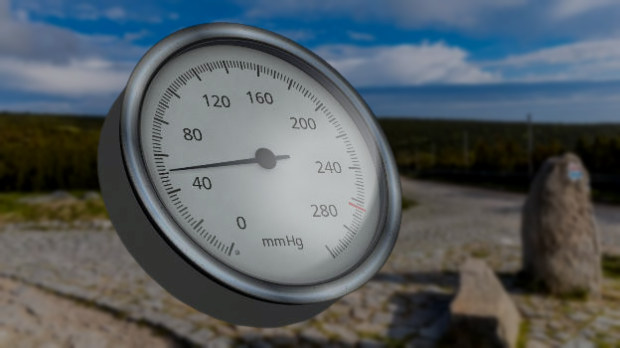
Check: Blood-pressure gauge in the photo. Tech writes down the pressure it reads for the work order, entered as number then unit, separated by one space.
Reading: 50 mmHg
